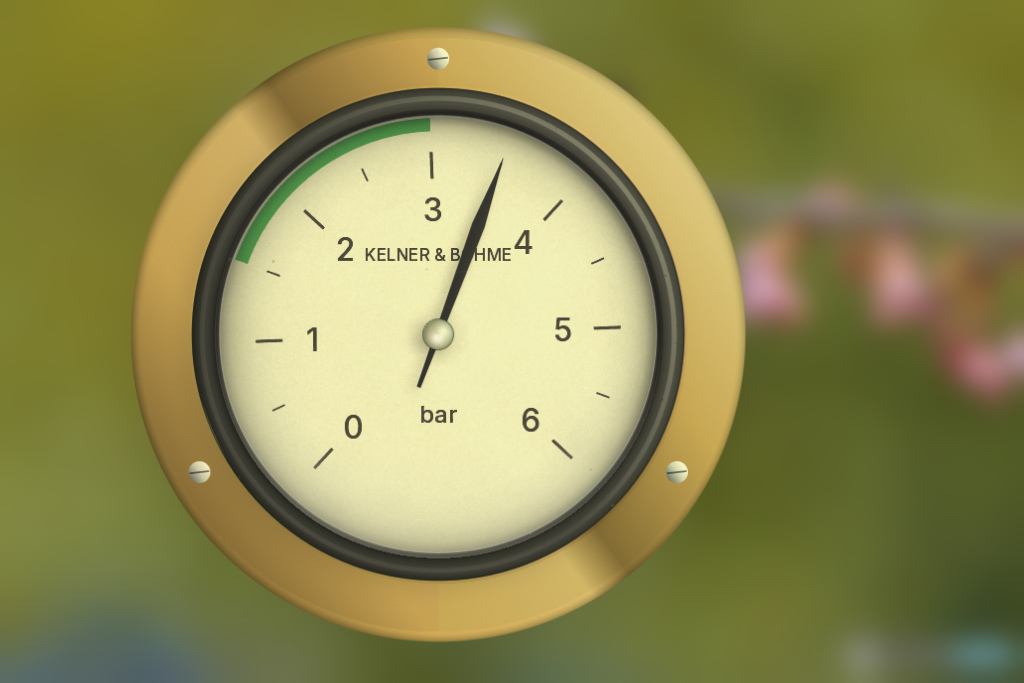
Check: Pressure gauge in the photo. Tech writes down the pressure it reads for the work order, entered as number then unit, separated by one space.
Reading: 3.5 bar
